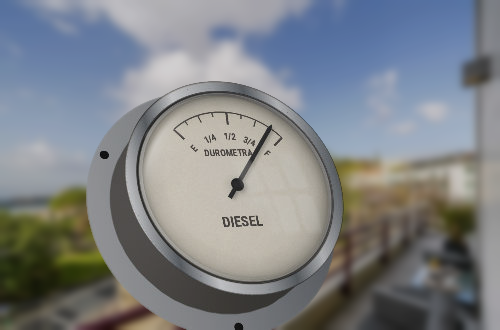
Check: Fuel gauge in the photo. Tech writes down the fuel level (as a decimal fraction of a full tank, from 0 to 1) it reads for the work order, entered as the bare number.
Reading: 0.875
